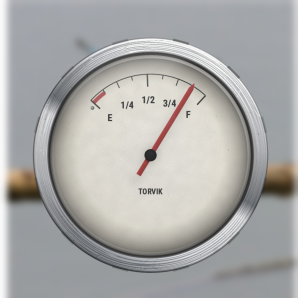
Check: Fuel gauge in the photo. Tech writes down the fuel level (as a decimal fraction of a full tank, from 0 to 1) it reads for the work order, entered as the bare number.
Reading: 0.875
